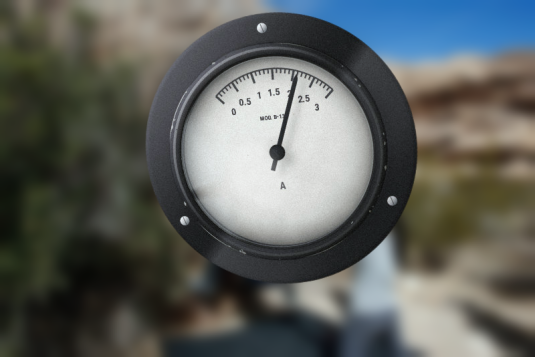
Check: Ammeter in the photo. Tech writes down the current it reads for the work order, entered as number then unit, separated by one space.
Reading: 2.1 A
